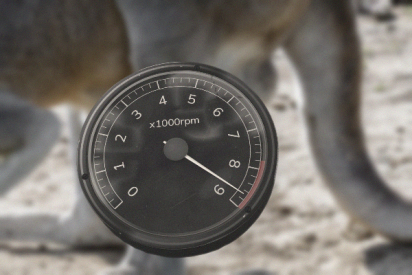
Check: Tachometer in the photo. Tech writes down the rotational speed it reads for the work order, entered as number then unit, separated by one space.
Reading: 8700 rpm
